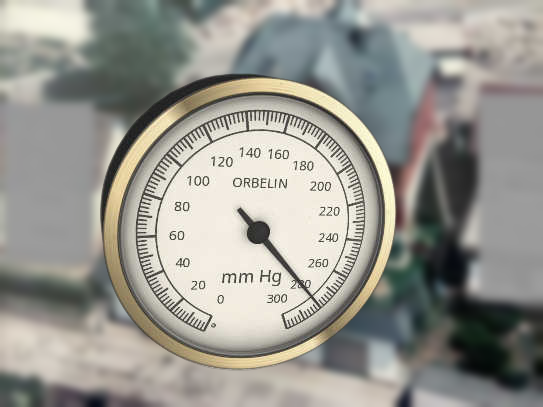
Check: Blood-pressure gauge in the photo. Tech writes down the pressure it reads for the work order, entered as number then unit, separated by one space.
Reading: 280 mmHg
